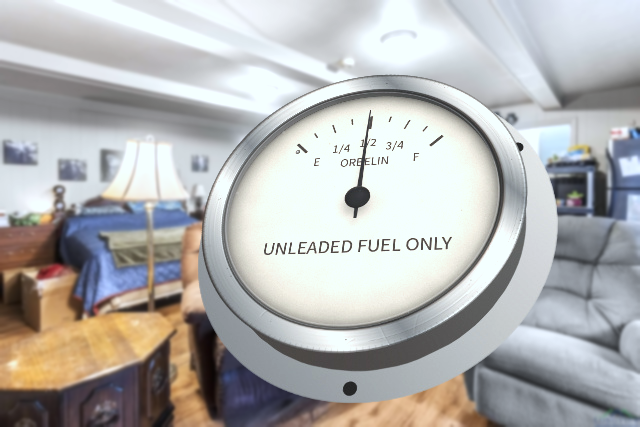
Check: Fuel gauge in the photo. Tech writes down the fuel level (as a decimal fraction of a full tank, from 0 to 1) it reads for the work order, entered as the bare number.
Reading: 0.5
